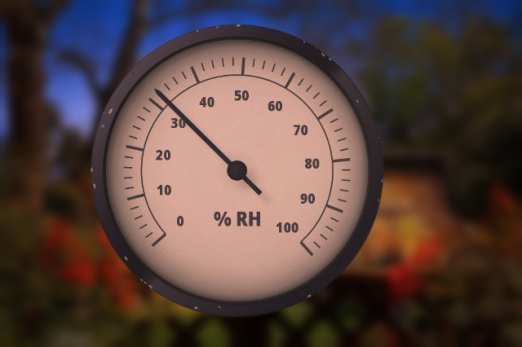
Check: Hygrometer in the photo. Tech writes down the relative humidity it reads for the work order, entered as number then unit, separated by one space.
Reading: 32 %
